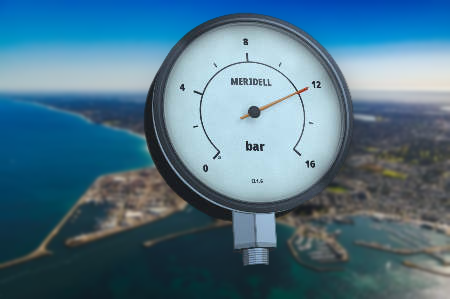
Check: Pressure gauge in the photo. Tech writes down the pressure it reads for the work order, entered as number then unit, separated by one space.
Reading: 12 bar
